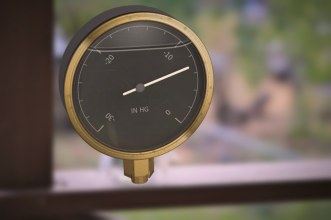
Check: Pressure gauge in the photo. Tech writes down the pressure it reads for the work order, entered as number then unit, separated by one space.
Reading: -7 inHg
